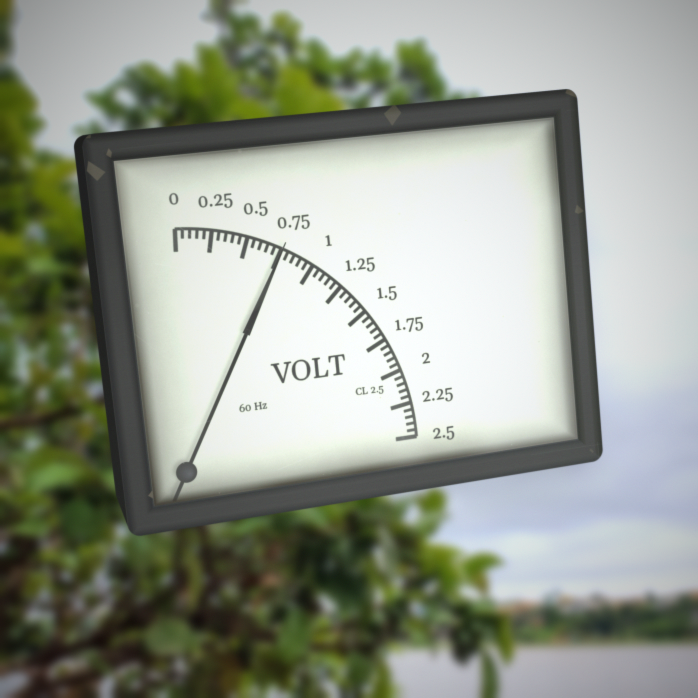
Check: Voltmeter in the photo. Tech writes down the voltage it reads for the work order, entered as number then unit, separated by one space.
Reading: 0.75 V
